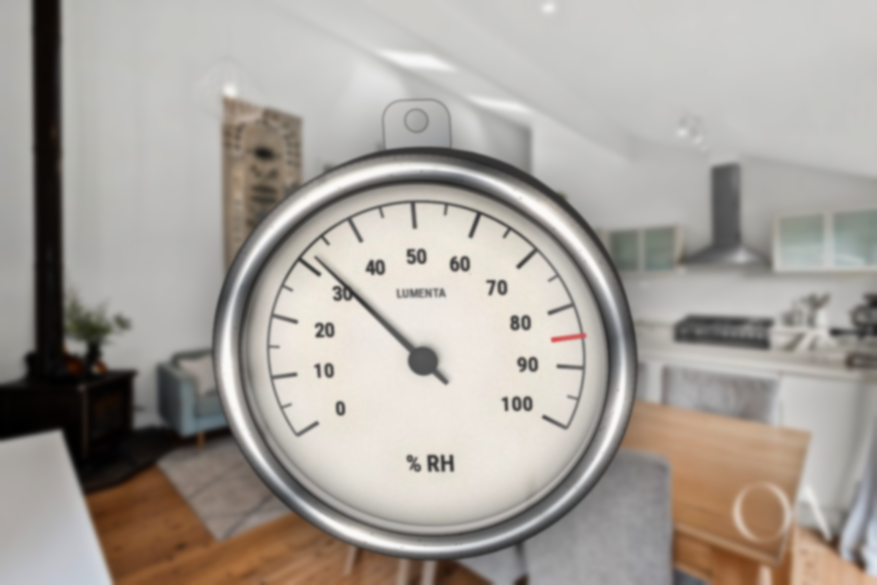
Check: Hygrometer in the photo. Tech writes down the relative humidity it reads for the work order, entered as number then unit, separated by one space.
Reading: 32.5 %
